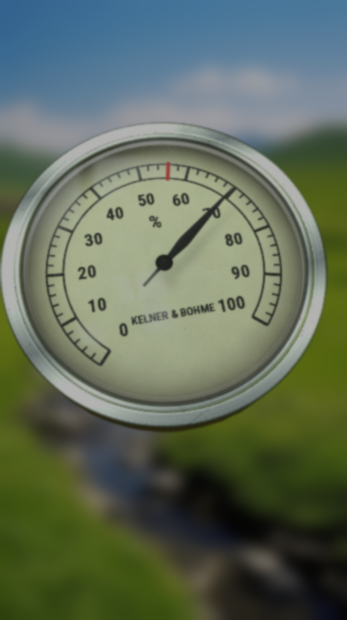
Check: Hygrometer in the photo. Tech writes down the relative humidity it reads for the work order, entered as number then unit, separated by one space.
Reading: 70 %
